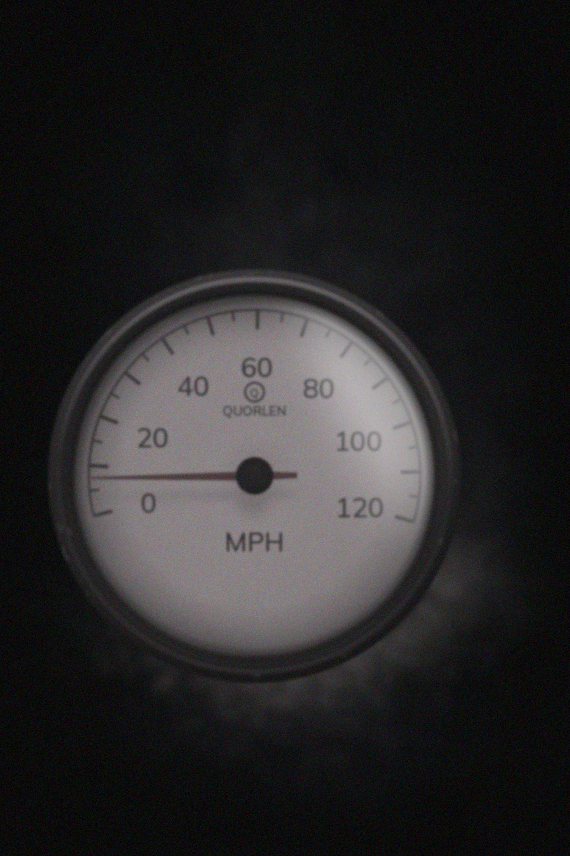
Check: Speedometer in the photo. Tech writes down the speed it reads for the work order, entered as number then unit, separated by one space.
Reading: 7.5 mph
